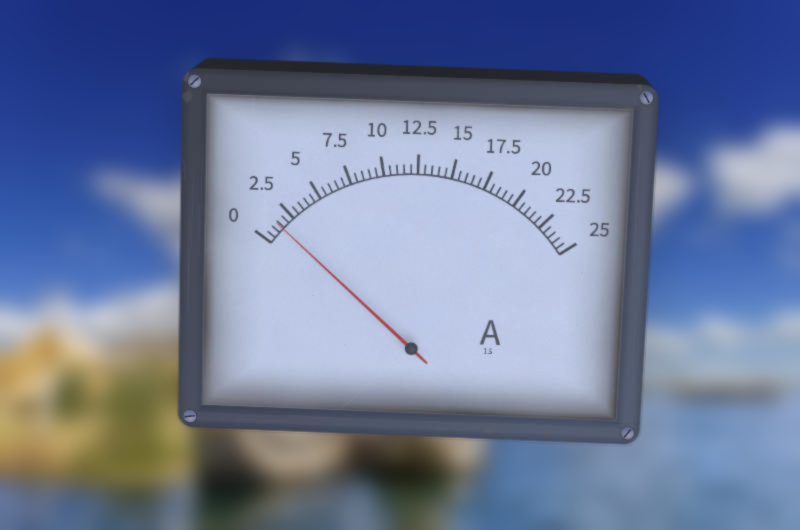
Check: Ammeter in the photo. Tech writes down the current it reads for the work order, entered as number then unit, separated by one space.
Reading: 1.5 A
